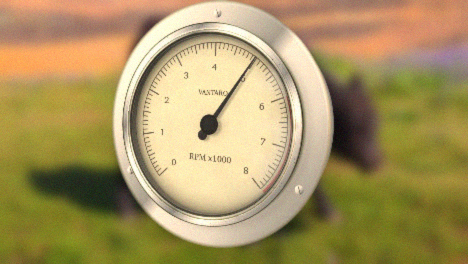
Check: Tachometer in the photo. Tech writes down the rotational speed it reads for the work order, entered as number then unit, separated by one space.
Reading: 5000 rpm
